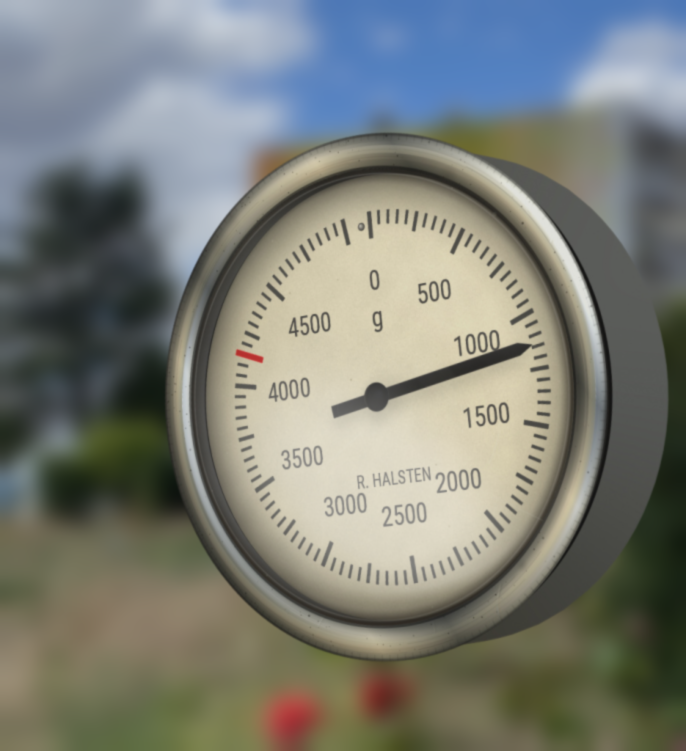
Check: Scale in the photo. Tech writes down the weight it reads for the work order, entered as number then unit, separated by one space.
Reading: 1150 g
